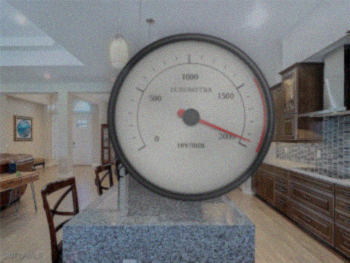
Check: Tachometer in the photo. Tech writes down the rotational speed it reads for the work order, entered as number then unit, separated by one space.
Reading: 1950 rpm
